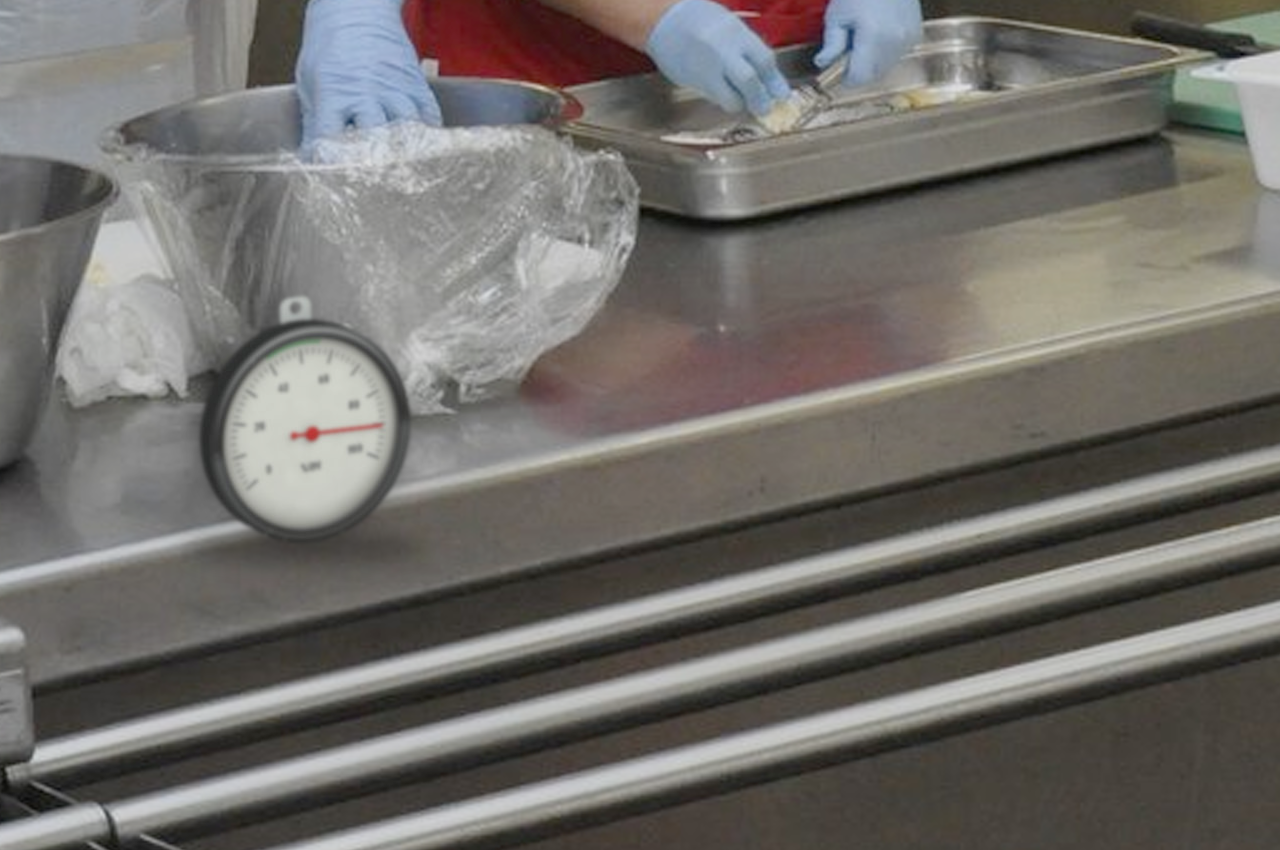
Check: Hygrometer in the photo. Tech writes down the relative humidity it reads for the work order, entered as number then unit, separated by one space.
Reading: 90 %
